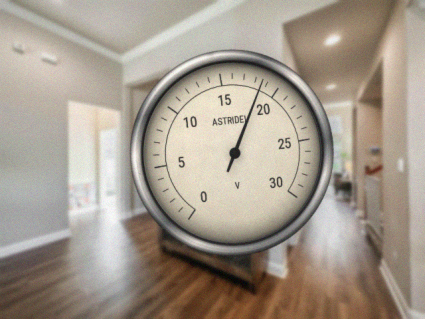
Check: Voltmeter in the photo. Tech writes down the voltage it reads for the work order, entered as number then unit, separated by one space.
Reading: 18.5 V
